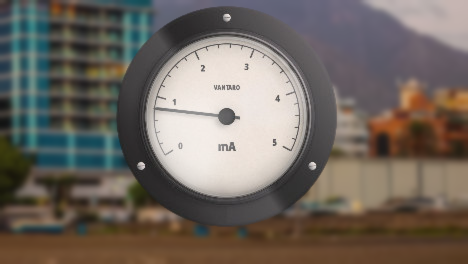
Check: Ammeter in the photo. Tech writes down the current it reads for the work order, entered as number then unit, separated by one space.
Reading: 0.8 mA
